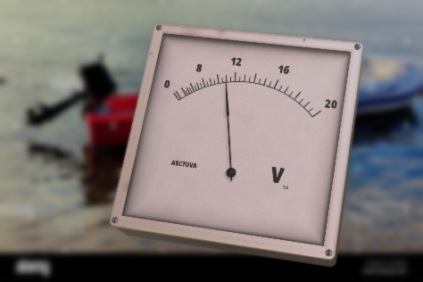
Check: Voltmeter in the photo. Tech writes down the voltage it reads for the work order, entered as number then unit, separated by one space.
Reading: 11 V
